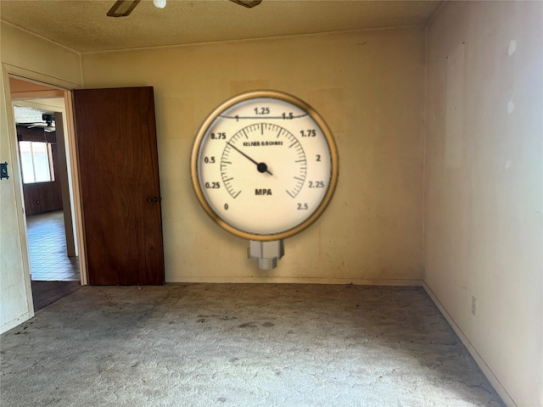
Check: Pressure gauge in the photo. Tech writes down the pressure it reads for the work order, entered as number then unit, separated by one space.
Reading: 0.75 MPa
